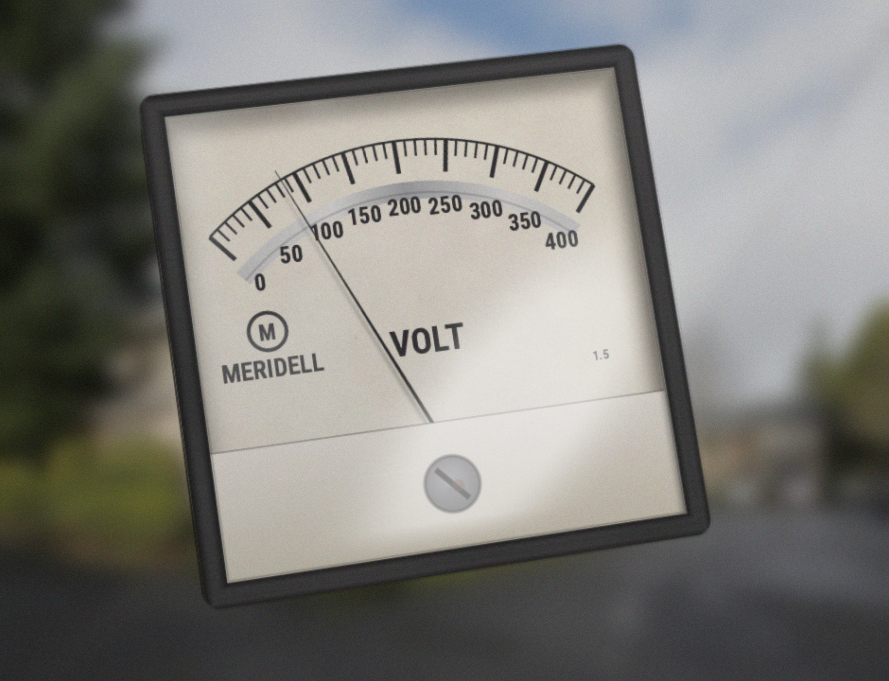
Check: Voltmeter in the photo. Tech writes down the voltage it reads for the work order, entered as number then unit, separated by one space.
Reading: 85 V
